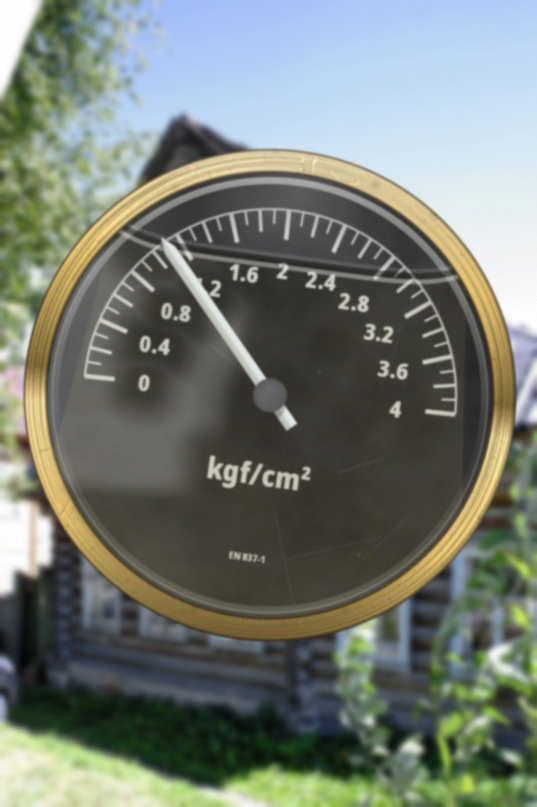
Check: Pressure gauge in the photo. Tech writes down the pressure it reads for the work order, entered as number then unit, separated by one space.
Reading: 1.1 kg/cm²
